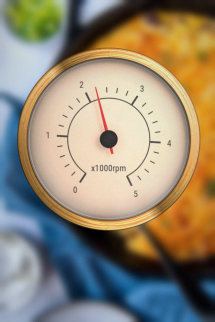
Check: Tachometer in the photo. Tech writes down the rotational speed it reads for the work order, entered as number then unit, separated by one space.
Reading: 2200 rpm
